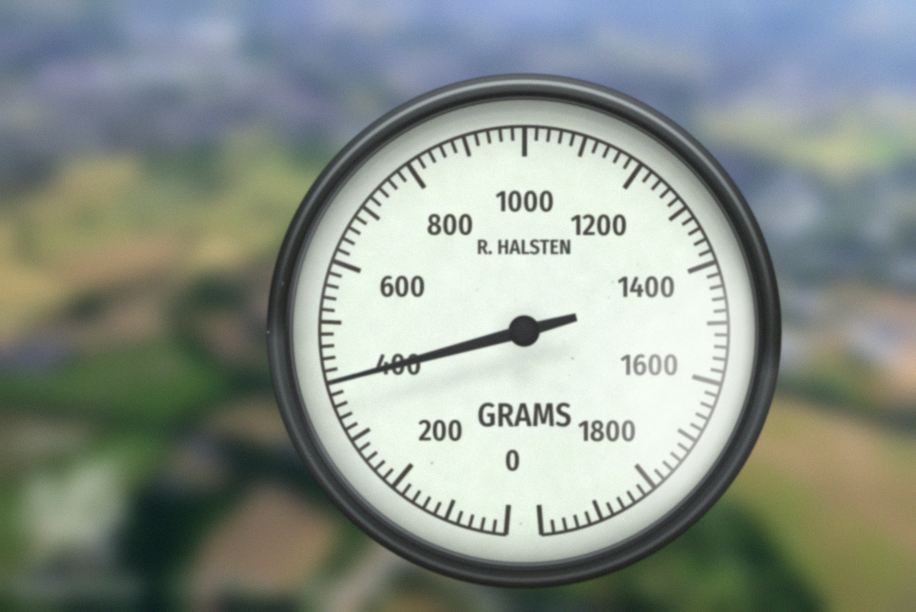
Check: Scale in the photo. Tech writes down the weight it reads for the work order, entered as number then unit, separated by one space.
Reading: 400 g
